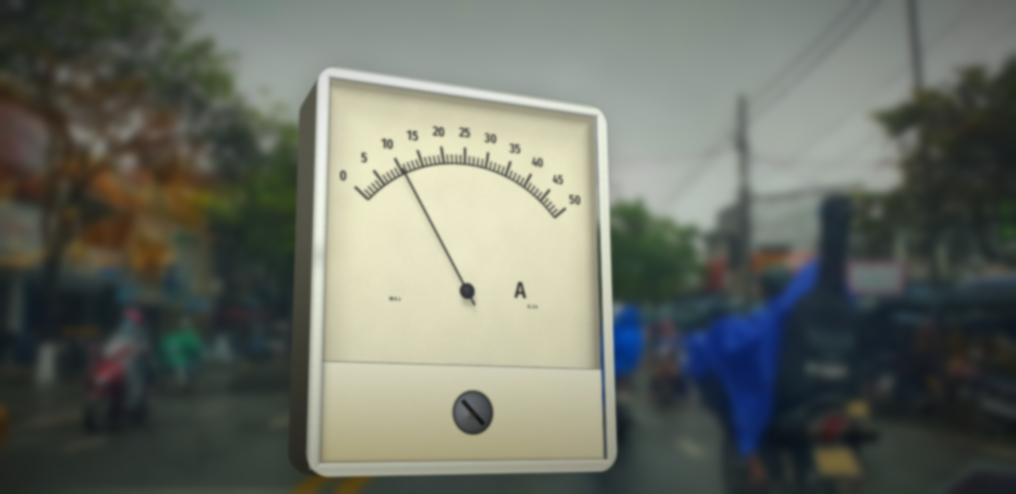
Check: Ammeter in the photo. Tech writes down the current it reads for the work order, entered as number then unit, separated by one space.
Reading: 10 A
